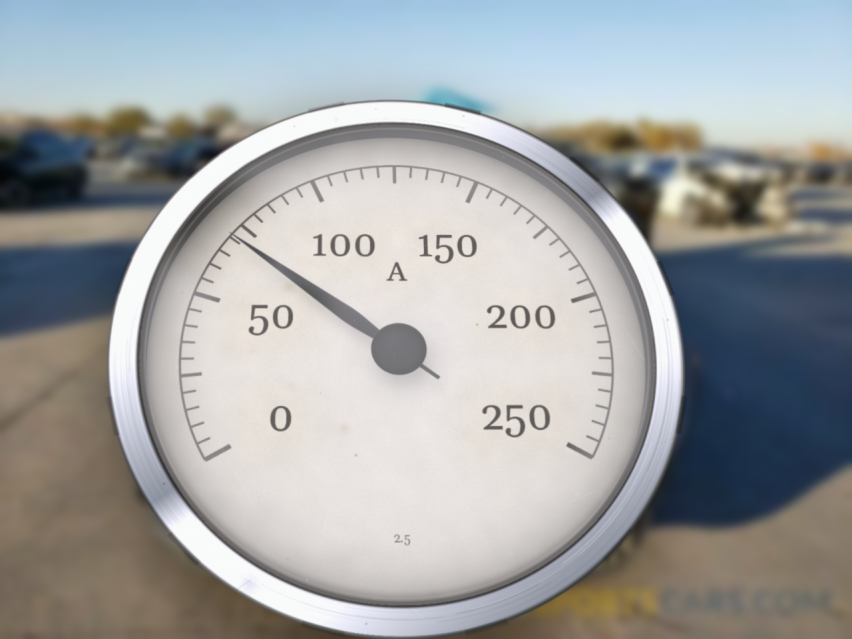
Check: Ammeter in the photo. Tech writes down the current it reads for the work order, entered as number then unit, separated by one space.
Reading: 70 A
